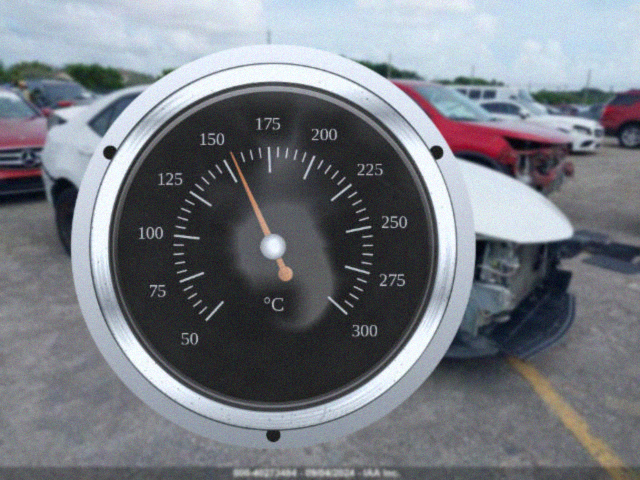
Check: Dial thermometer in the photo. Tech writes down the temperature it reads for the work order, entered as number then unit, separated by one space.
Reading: 155 °C
